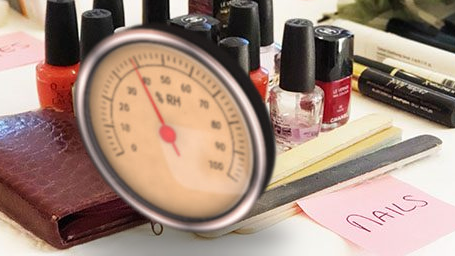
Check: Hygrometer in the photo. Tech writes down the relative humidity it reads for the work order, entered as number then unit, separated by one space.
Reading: 40 %
